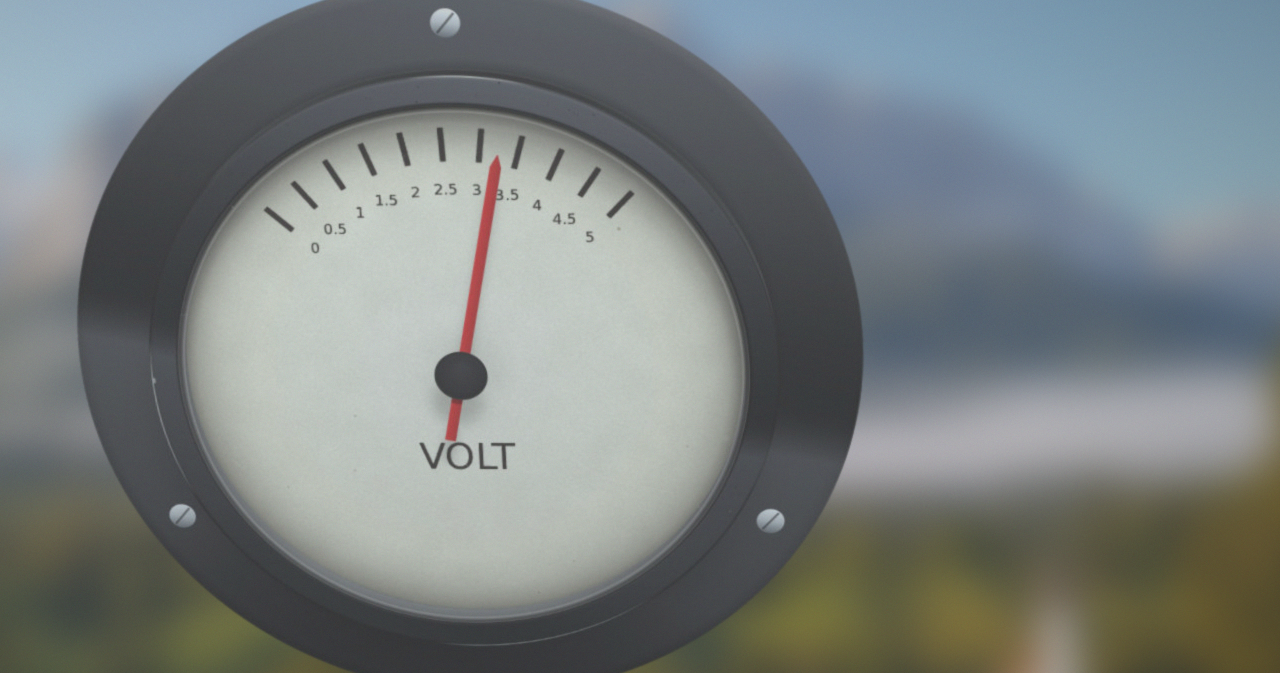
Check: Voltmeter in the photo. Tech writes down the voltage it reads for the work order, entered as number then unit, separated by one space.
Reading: 3.25 V
